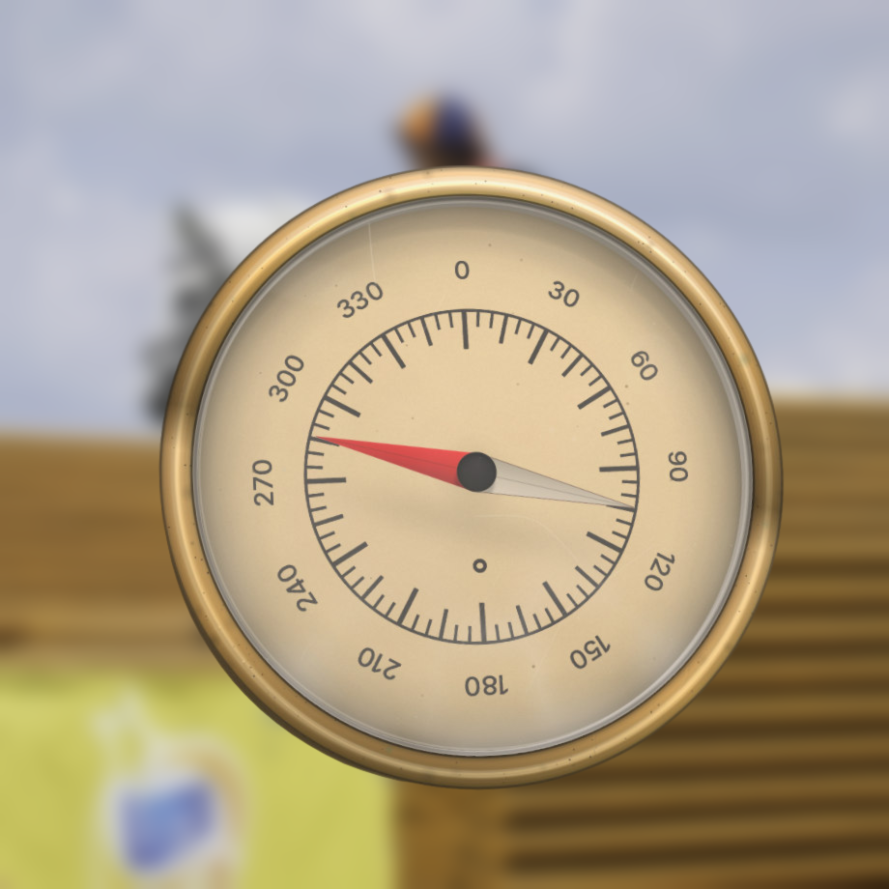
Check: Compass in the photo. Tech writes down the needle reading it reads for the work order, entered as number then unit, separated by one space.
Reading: 285 °
